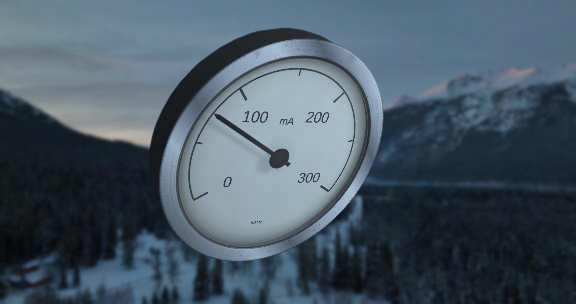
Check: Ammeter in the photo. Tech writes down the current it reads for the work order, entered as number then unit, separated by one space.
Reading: 75 mA
